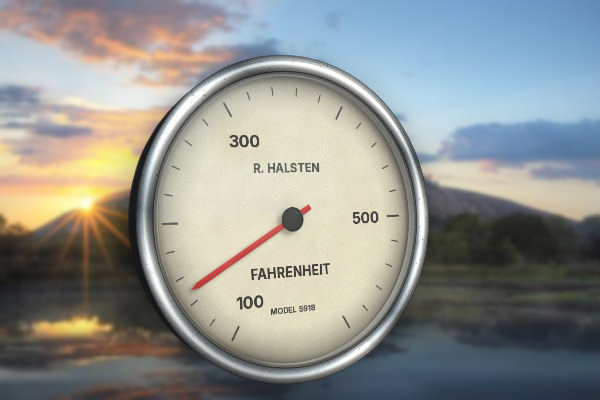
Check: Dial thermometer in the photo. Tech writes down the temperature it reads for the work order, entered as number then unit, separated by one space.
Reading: 150 °F
